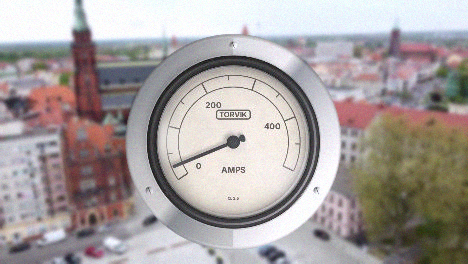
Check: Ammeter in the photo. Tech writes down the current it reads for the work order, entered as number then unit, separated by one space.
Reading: 25 A
